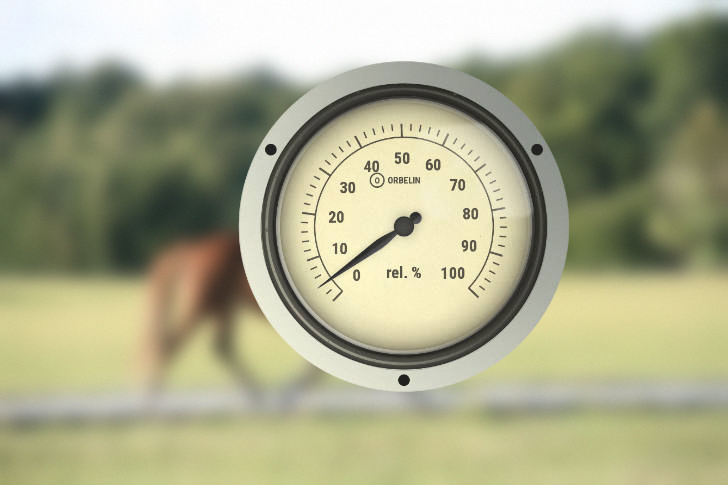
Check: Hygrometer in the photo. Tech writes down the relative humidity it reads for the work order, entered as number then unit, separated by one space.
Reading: 4 %
